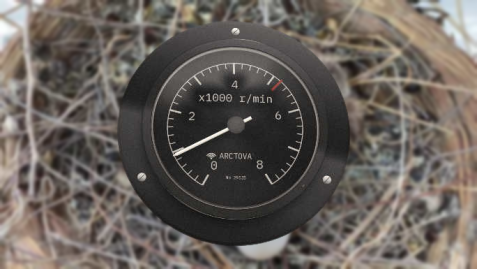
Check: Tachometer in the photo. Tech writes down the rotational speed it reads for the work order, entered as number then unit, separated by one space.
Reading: 900 rpm
